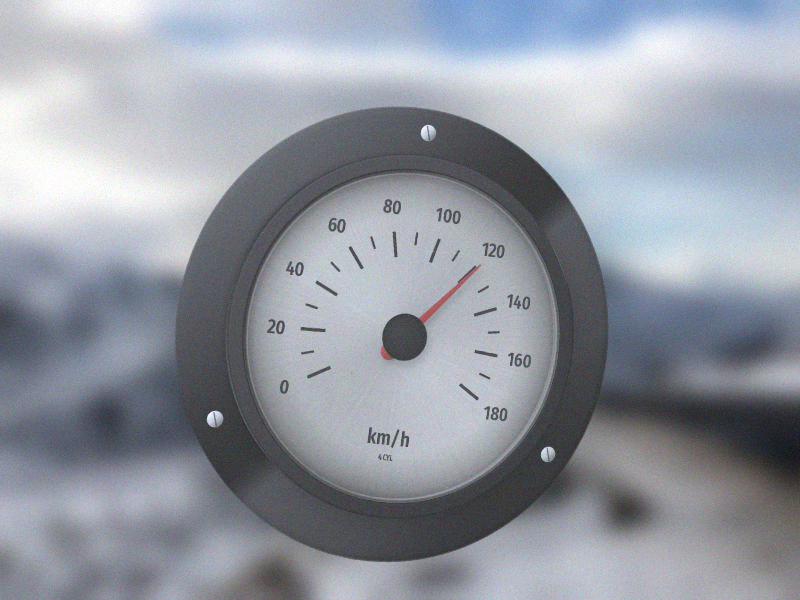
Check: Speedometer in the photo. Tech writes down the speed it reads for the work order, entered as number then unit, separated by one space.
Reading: 120 km/h
